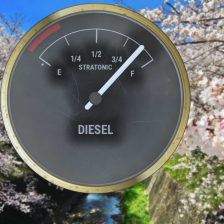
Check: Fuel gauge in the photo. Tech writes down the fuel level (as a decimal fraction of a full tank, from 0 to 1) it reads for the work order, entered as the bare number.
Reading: 0.875
